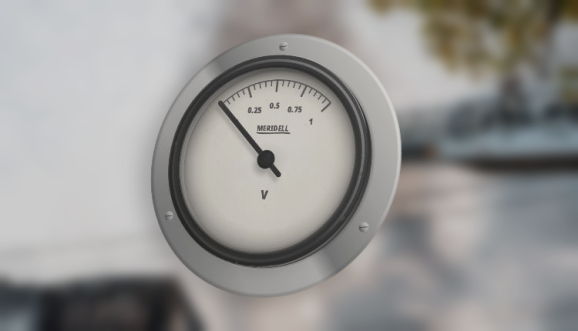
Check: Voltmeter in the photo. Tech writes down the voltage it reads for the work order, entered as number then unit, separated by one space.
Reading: 0 V
